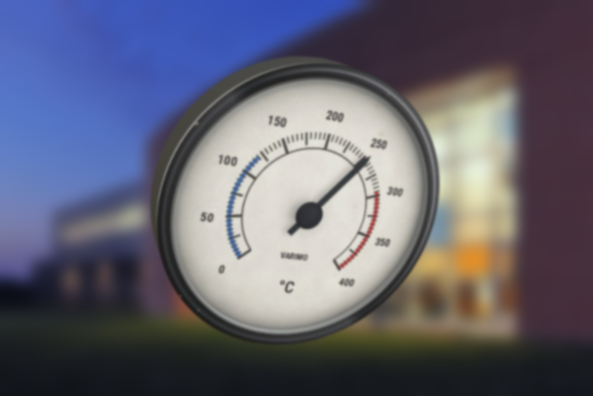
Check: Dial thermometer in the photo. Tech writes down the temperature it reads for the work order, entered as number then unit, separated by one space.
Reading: 250 °C
